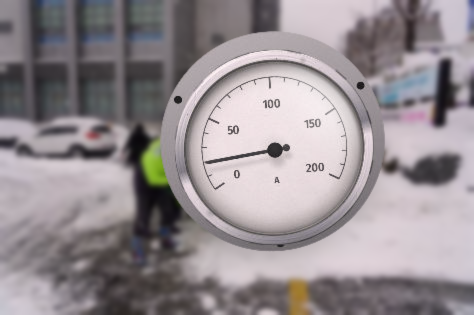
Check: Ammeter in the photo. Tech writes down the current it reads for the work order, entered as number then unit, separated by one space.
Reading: 20 A
